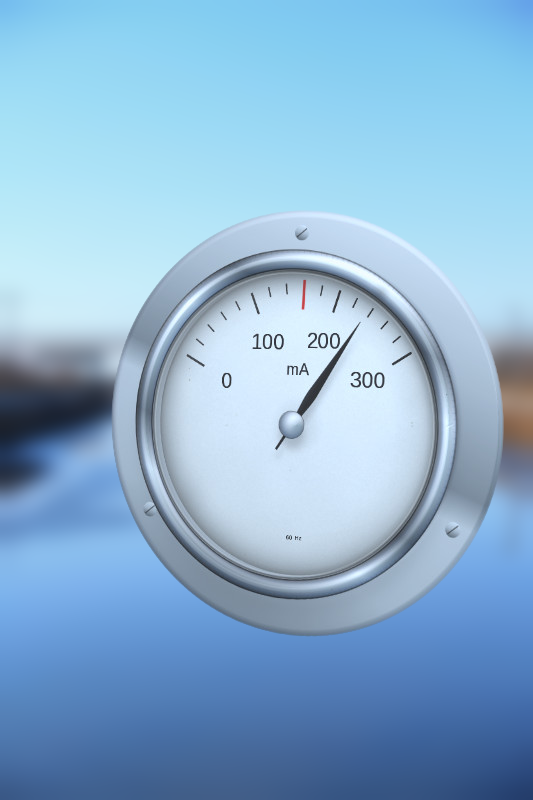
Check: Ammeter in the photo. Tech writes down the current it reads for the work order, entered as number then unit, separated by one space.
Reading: 240 mA
